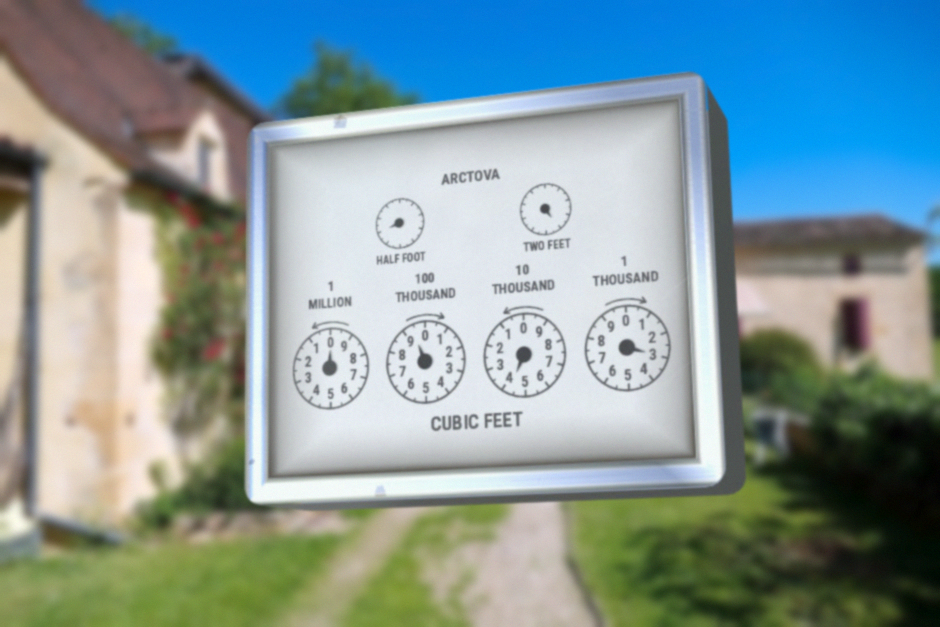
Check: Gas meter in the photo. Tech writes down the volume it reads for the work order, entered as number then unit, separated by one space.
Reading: 994300 ft³
